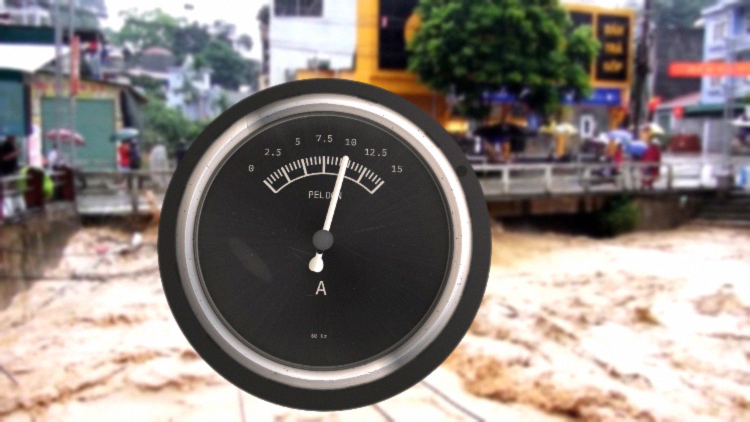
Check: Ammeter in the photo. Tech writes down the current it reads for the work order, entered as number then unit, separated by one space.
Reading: 10 A
